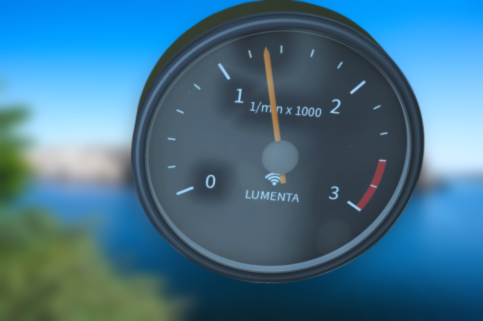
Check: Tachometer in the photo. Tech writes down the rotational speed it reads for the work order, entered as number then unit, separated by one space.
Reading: 1300 rpm
